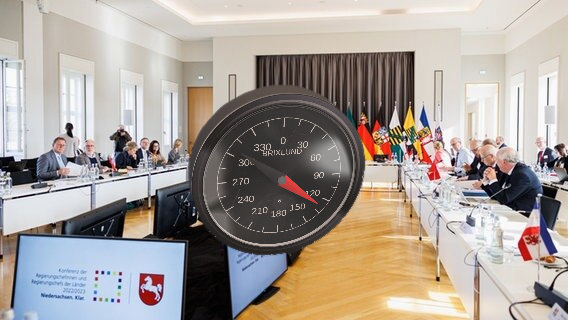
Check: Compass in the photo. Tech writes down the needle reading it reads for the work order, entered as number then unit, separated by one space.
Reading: 127.5 °
